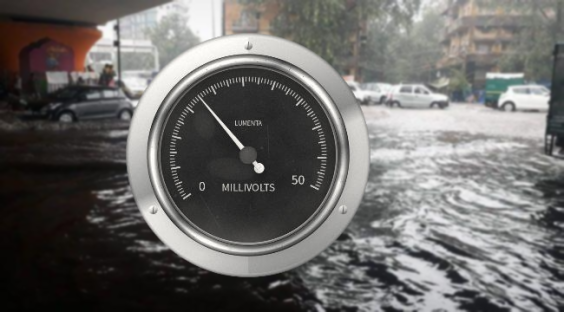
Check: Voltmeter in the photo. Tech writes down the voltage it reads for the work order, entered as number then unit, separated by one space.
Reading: 17.5 mV
